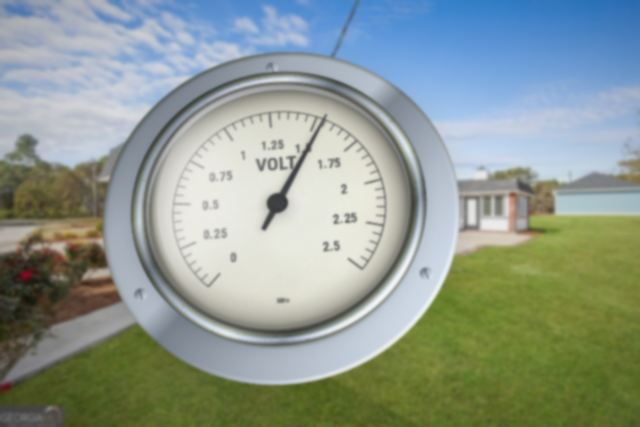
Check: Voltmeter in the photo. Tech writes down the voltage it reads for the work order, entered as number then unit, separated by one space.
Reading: 1.55 V
